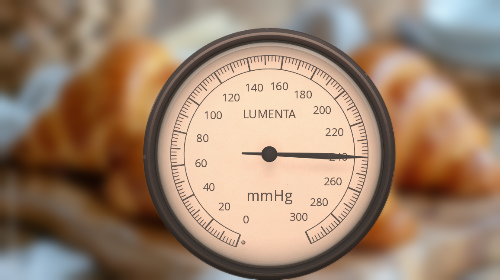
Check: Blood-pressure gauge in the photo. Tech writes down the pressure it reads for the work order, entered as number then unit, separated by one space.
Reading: 240 mmHg
